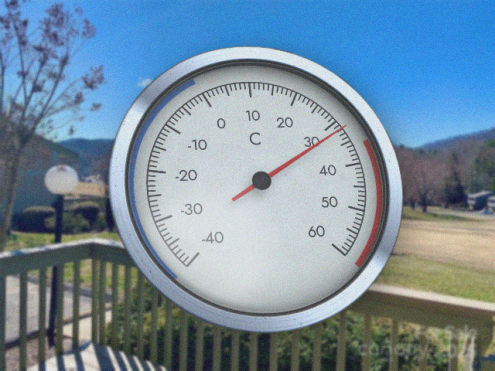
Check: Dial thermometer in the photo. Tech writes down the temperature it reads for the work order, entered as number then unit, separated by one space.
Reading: 32 °C
